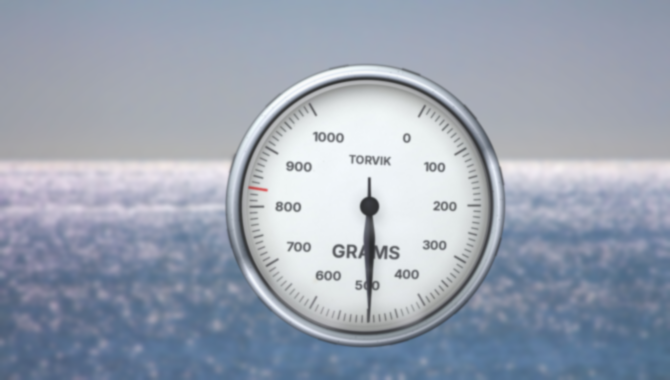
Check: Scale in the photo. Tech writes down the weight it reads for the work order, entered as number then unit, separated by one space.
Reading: 500 g
